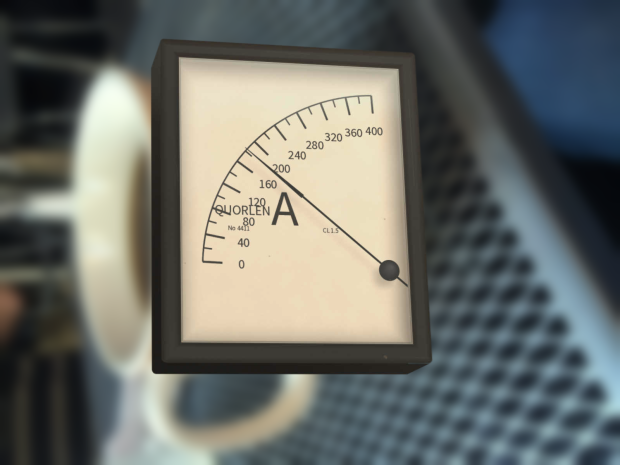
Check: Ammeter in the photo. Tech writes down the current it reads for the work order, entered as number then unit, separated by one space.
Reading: 180 A
